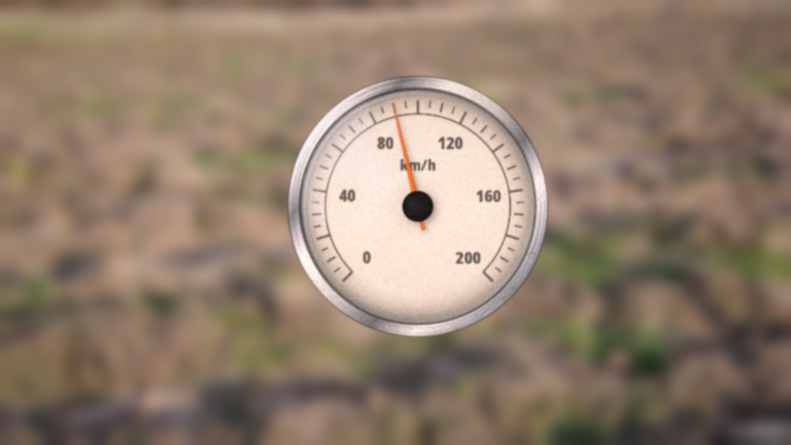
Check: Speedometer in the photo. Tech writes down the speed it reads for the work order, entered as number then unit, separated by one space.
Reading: 90 km/h
